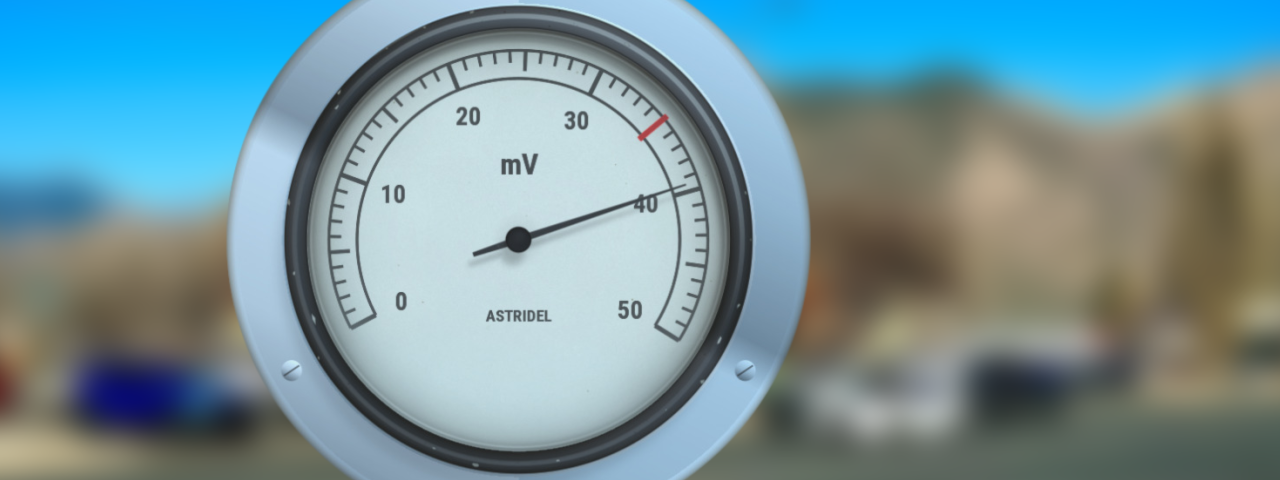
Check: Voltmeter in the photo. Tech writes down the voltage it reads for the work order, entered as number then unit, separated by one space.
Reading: 39.5 mV
